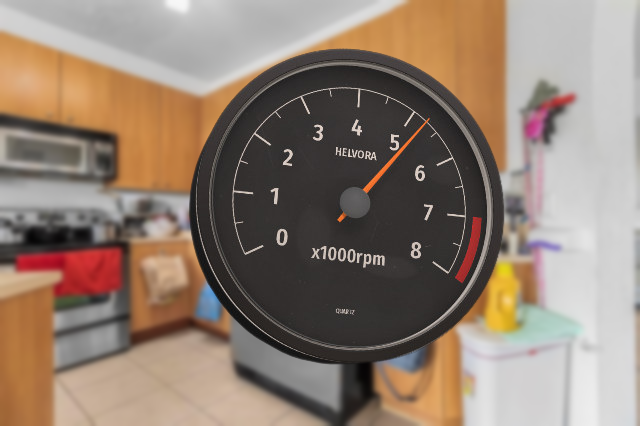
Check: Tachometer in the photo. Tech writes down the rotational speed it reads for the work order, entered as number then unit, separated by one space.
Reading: 5250 rpm
